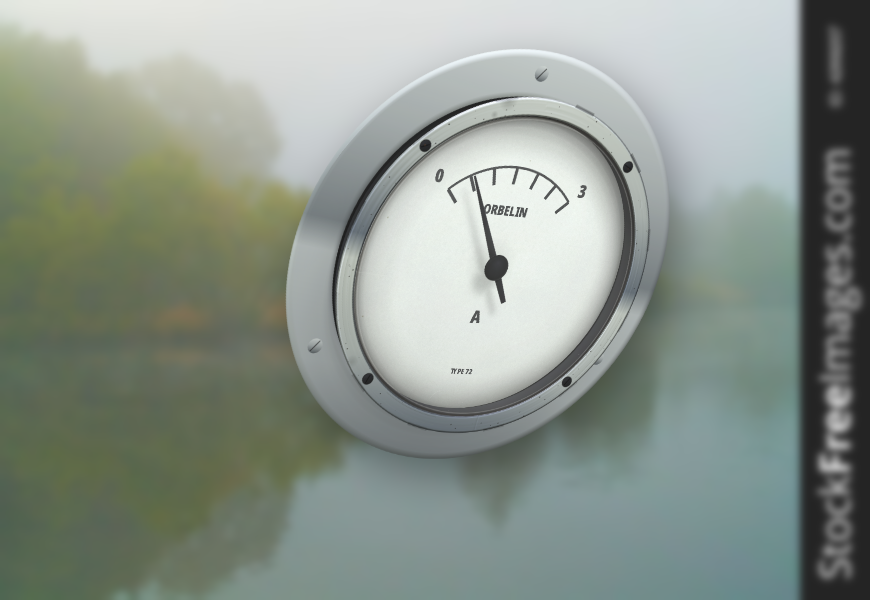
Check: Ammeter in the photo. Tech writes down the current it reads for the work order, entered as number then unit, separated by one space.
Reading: 0.5 A
